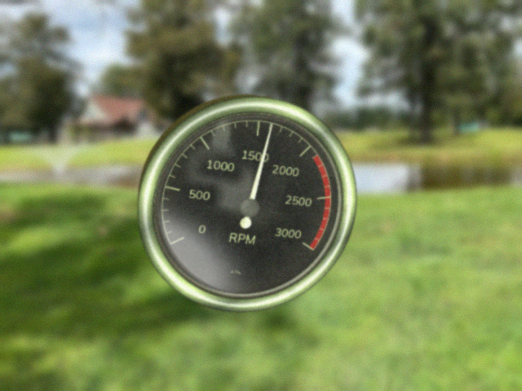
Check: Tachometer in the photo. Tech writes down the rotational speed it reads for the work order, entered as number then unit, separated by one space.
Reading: 1600 rpm
